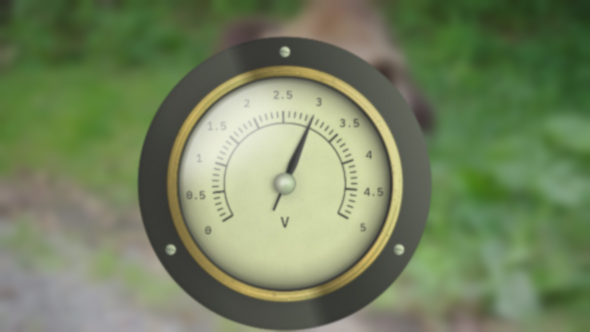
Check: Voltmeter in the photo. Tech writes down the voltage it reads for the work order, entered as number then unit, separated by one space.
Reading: 3 V
